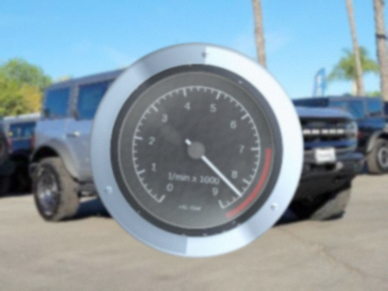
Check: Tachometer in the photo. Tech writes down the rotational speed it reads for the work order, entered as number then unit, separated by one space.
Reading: 8400 rpm
